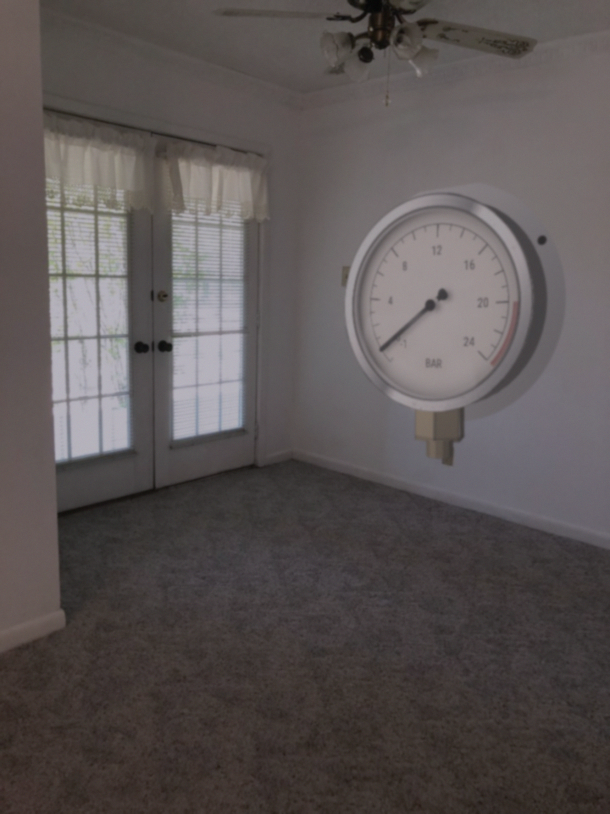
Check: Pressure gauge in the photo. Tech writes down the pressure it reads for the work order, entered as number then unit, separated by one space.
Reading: 0 bar
